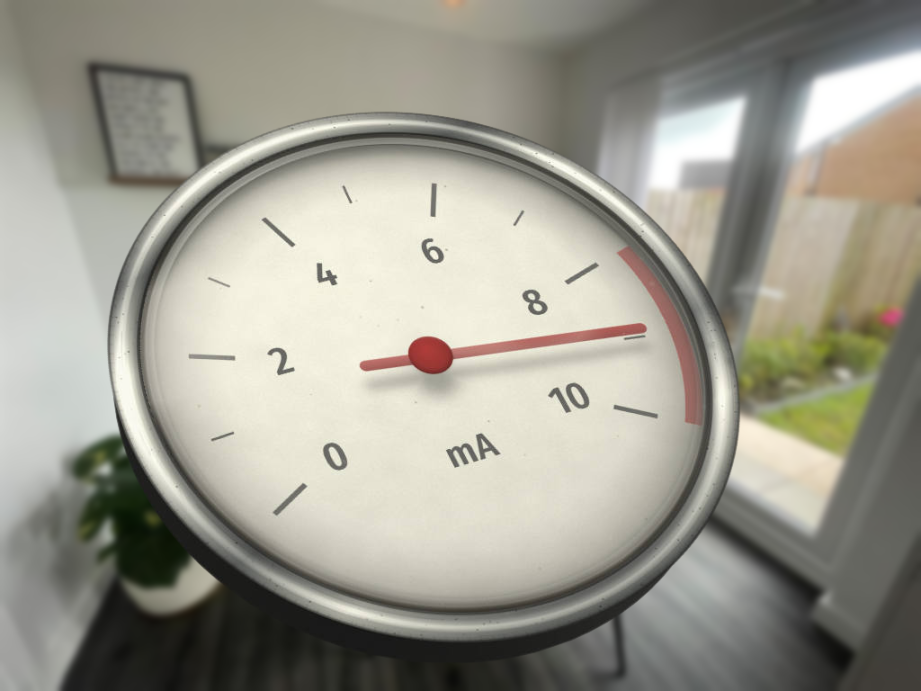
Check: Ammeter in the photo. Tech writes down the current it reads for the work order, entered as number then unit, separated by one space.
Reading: 9 mA
